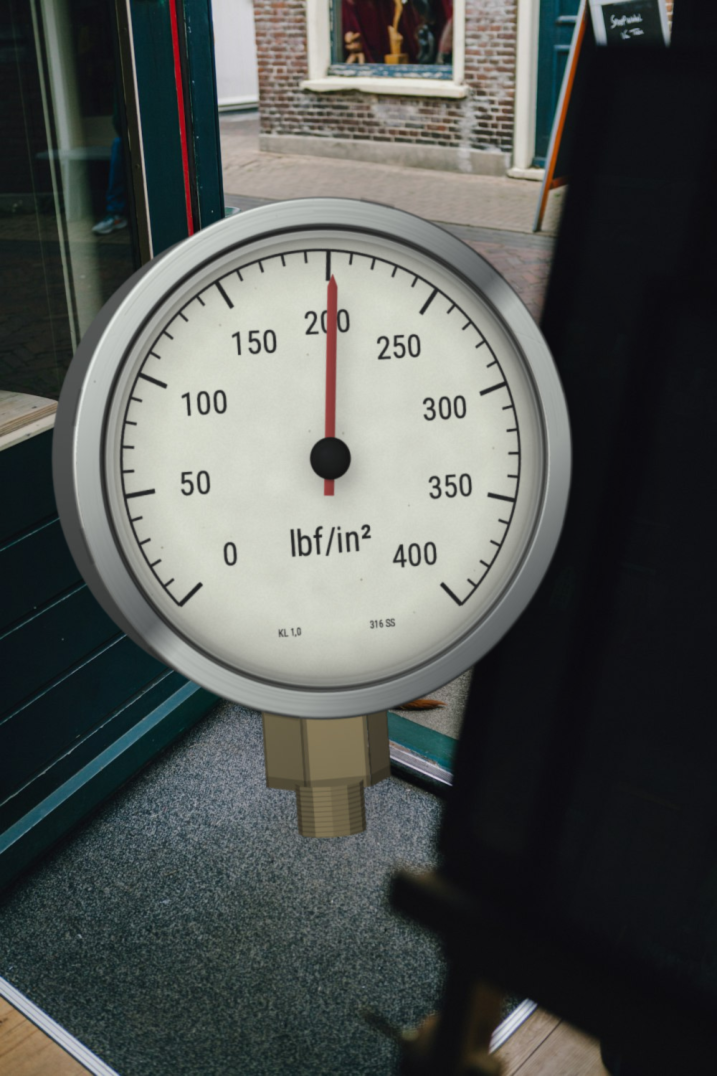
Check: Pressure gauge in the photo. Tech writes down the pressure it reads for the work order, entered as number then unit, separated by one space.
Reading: 200 psi
